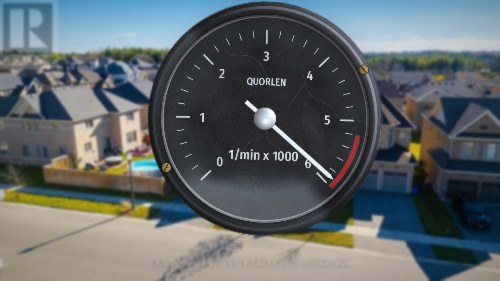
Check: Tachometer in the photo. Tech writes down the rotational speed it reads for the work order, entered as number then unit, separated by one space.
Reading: 5900 rpm
